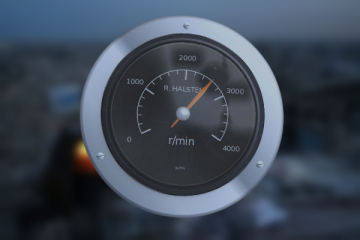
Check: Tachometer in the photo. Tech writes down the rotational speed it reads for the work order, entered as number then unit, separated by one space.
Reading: 2600 rpm
